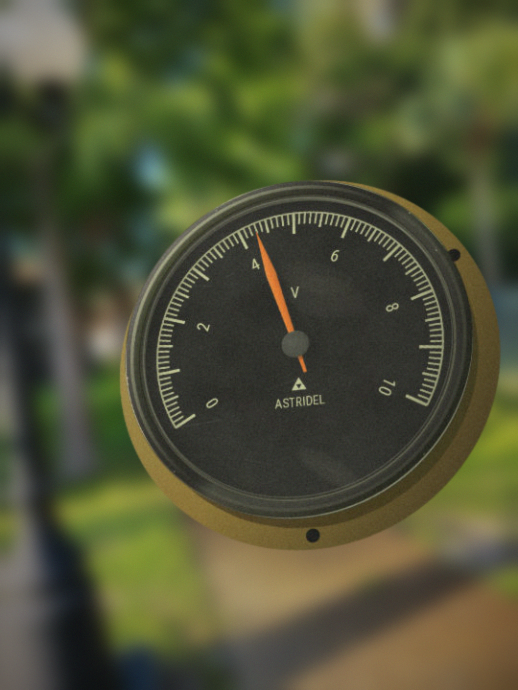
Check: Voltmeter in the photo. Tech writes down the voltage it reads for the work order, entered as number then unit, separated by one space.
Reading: 4.3 V
